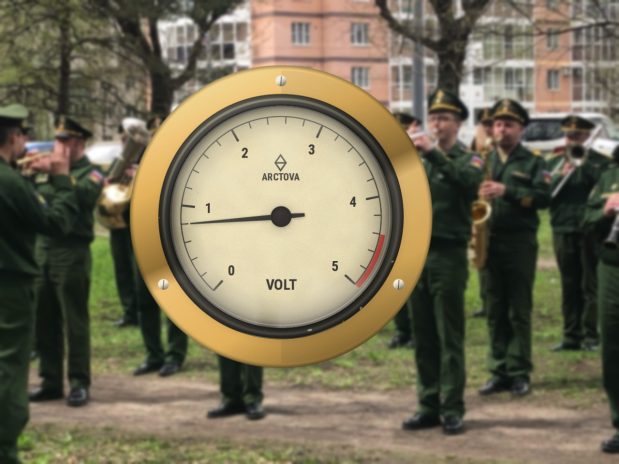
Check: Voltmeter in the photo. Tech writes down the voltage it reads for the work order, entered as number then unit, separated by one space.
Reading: 0.8 V
